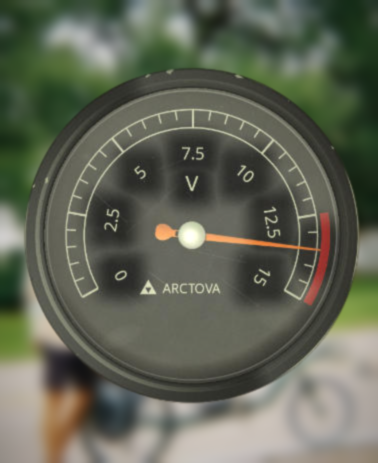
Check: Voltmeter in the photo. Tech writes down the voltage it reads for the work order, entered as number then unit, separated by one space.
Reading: 13.5 V
